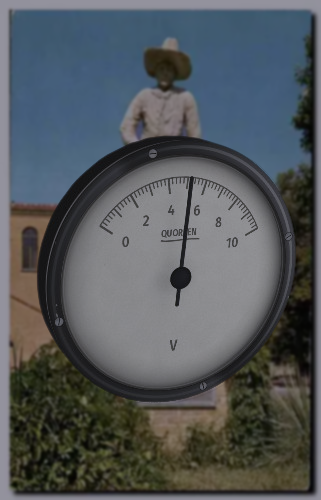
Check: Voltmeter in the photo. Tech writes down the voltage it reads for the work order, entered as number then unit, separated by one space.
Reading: 5 V
